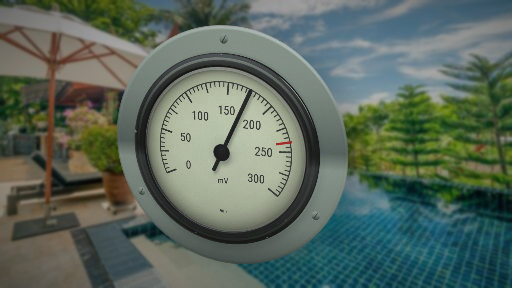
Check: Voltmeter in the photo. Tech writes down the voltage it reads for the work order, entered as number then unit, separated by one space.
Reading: 175 mV
